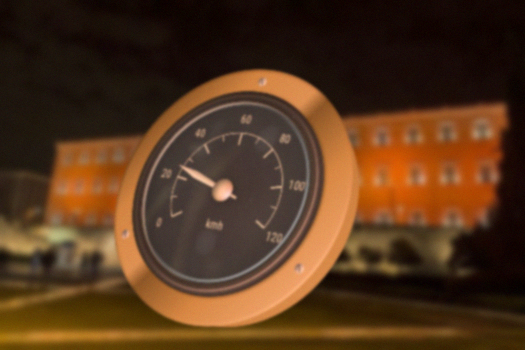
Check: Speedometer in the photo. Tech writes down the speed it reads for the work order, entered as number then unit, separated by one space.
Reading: 25 km/h
